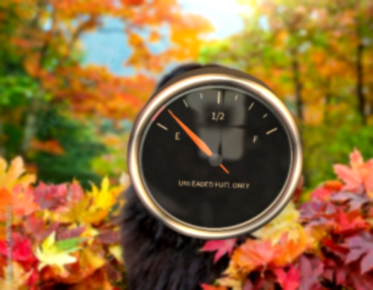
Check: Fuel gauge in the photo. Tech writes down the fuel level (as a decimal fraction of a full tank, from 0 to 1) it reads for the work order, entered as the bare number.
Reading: 0.125
